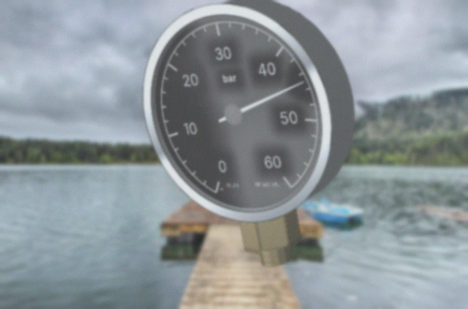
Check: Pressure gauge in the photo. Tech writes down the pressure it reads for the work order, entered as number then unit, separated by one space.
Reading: 45 bar
